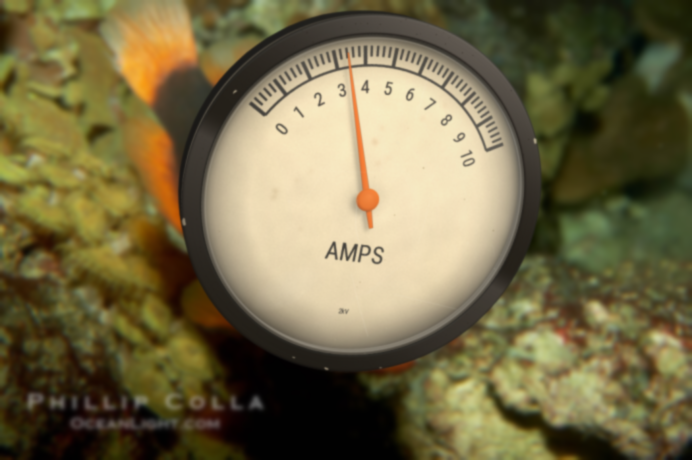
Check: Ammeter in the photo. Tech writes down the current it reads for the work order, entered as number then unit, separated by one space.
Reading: 3.4 A
